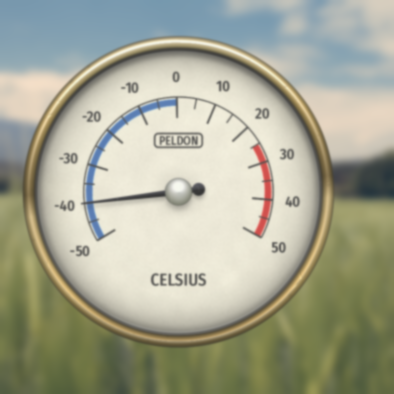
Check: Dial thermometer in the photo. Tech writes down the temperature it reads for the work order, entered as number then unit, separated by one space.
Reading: -40 °C
